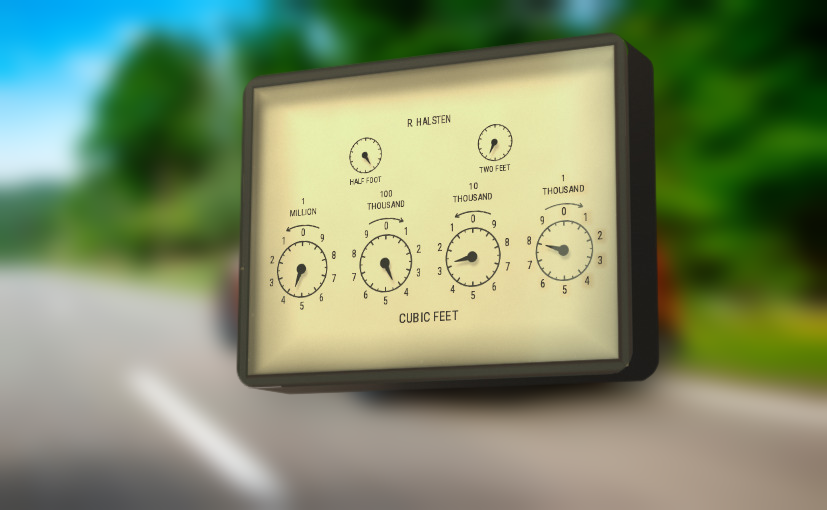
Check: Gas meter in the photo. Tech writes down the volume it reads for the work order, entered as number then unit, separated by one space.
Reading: 442800 ft³
